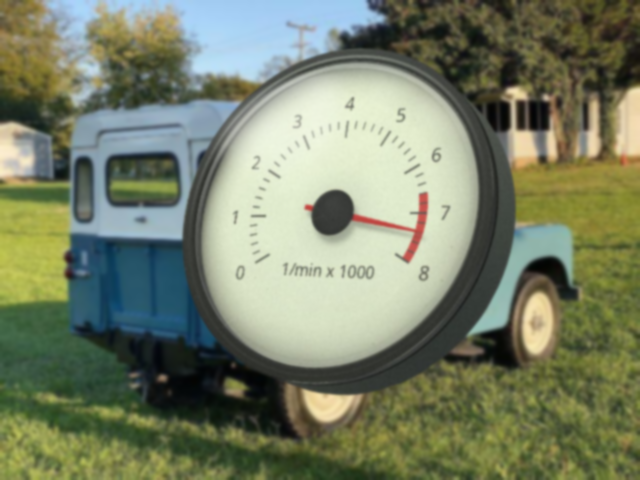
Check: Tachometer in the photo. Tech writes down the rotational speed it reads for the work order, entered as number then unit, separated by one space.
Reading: 7400 rpm
